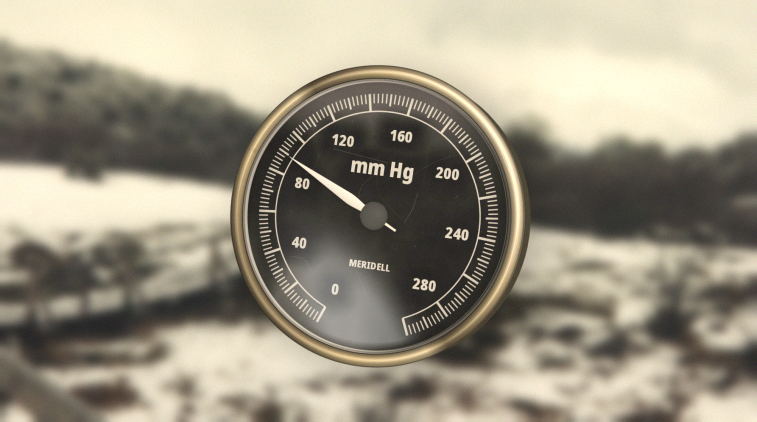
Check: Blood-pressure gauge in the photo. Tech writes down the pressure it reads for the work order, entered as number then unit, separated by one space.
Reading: 90 mmHg
